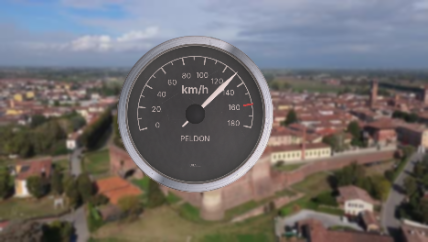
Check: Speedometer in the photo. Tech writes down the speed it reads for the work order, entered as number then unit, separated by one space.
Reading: 130 km/h
